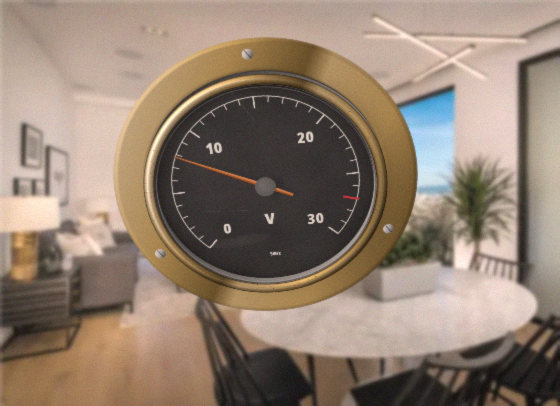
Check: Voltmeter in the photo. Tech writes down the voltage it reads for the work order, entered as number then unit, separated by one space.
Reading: 8 V
